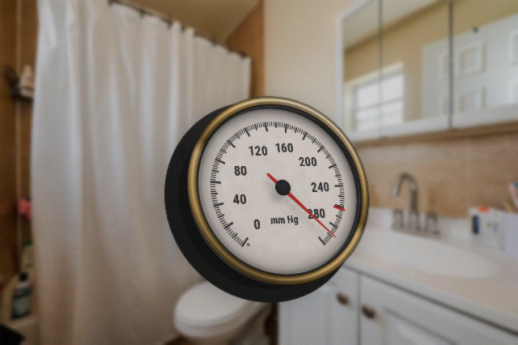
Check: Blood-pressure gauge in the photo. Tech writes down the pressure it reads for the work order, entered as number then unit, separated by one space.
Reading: 290 mmHg
